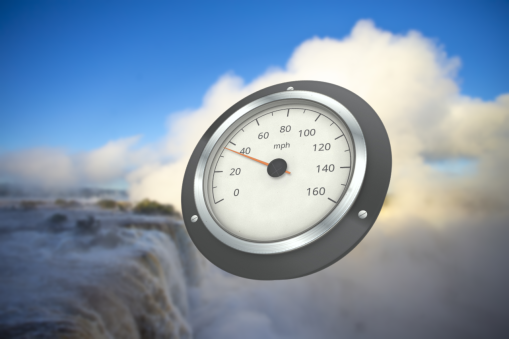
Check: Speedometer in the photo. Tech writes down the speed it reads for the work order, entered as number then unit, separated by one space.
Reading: 35 mph
